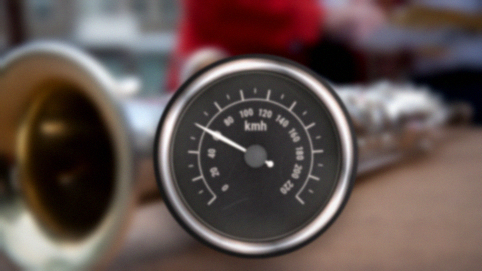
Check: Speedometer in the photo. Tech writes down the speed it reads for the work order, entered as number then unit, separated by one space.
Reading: 60 km/h
